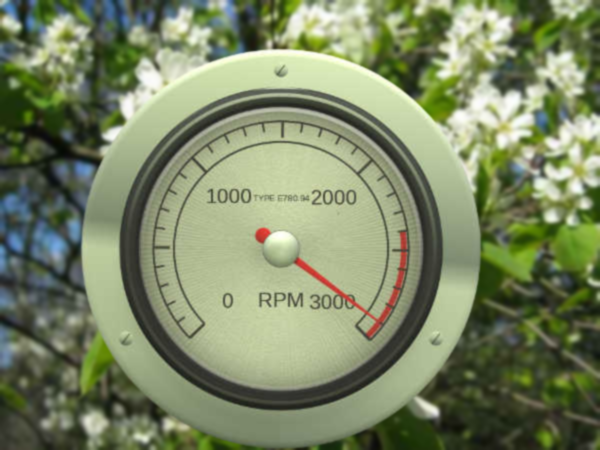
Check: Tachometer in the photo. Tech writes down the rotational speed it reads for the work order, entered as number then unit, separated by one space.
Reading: 2900 rpm
